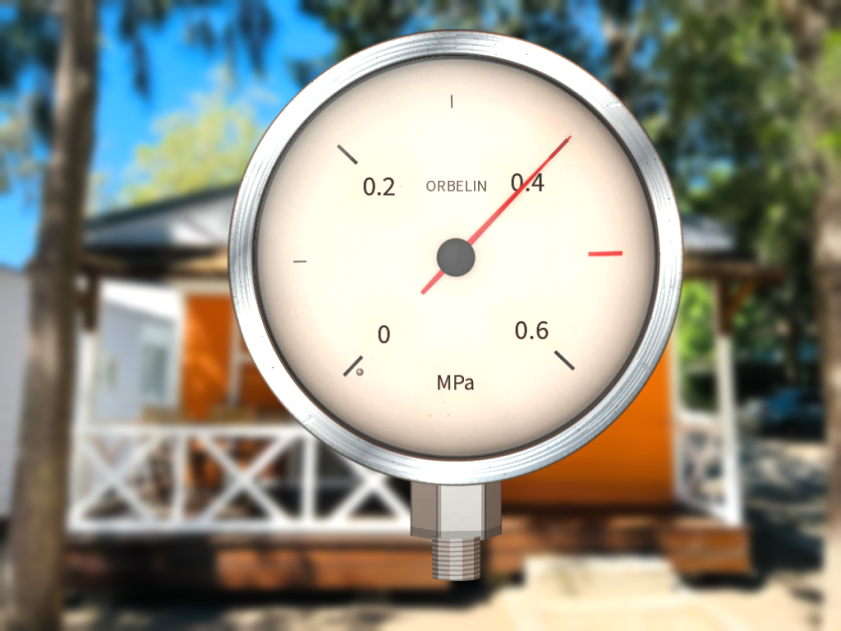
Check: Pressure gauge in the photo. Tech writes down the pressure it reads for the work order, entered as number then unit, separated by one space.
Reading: 0.4 MPa
